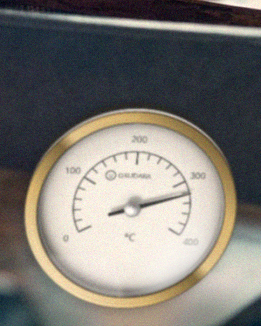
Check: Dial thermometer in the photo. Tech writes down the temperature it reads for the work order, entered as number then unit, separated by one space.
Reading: 320 °C
